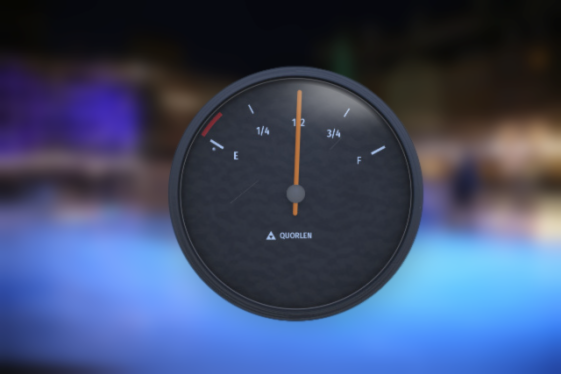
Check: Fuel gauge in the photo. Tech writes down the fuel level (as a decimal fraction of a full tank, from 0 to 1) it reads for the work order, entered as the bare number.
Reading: 0.5
